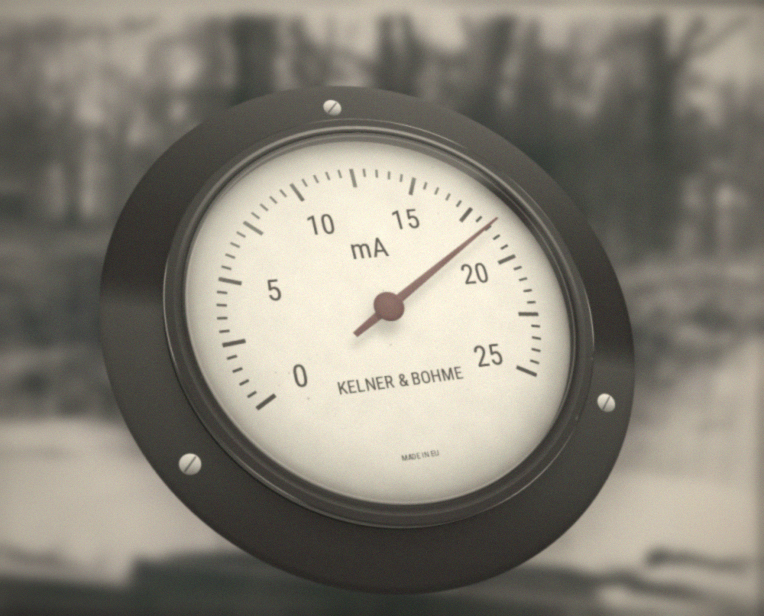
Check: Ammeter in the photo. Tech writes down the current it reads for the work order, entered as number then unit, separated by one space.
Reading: 18.5 mA
